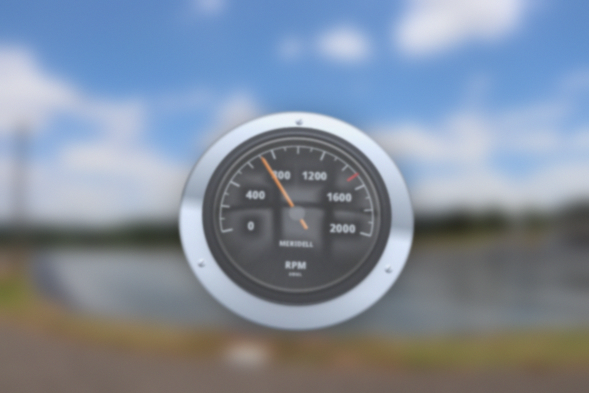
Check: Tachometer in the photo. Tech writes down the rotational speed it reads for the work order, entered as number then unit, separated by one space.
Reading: 700 rpm
